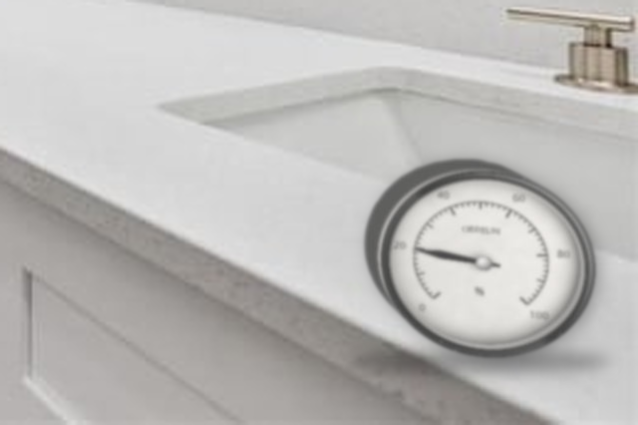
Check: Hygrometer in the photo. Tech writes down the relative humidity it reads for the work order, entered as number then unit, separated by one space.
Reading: 20 %
